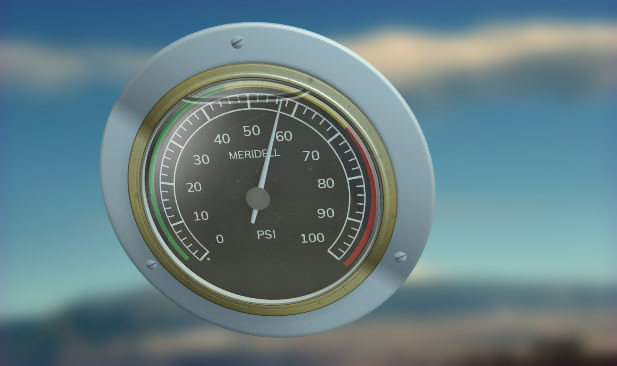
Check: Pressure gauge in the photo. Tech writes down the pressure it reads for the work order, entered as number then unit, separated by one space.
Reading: 57 psi
